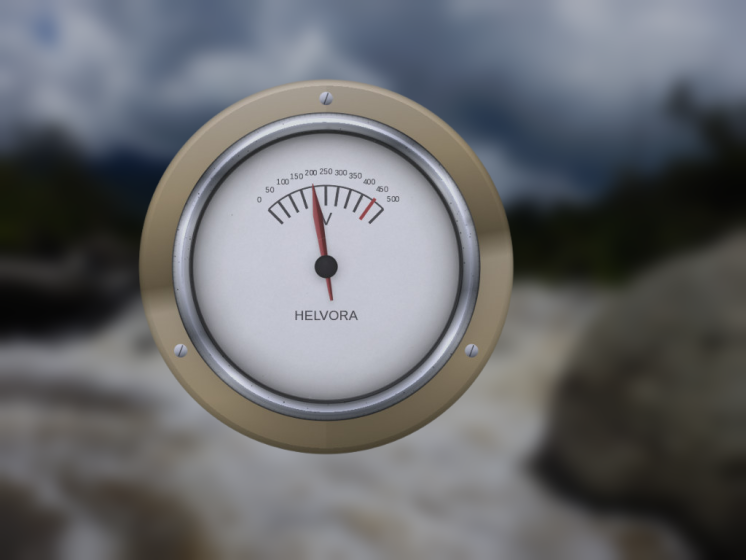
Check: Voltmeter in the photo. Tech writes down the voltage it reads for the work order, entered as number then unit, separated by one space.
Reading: 200 V
